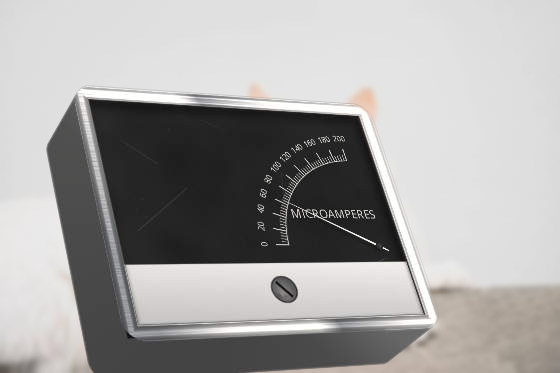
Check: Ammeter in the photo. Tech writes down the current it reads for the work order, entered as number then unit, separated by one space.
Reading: 60 µA
